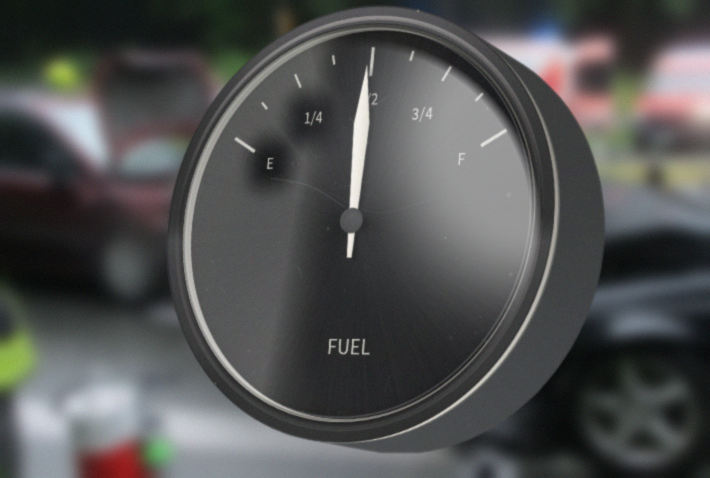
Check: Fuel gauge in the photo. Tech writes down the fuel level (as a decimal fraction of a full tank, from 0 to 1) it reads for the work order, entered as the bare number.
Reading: 0.5
